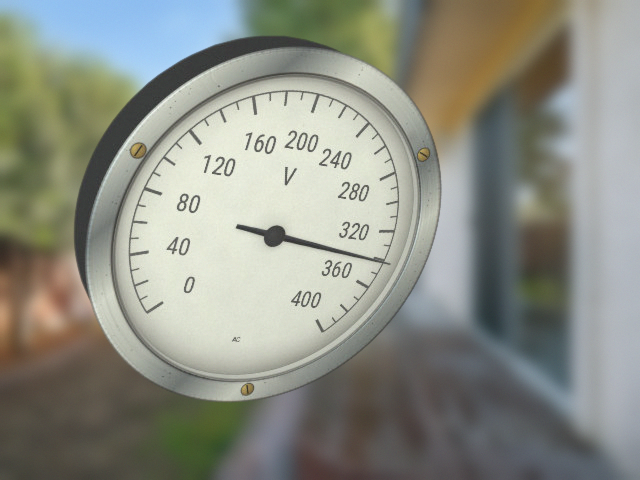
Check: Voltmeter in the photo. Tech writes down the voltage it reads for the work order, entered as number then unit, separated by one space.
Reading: 340 V
